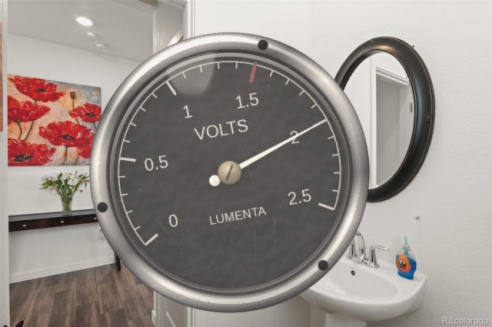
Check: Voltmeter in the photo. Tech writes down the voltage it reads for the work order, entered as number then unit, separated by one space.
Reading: 2 V
